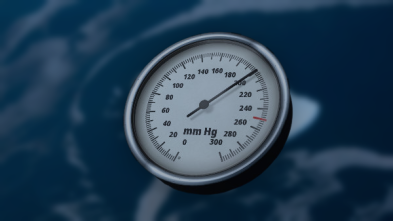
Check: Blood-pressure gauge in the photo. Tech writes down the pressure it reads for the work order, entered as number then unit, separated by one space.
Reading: 200 mmHg
